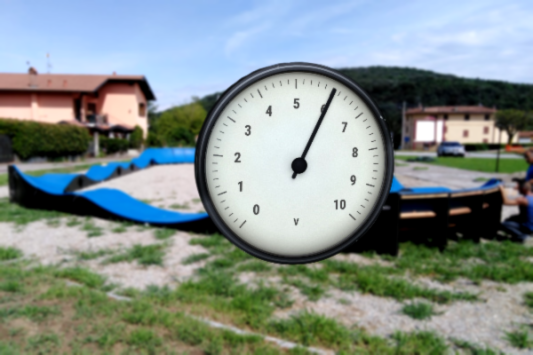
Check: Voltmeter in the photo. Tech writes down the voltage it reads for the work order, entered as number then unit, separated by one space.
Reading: 6 V
